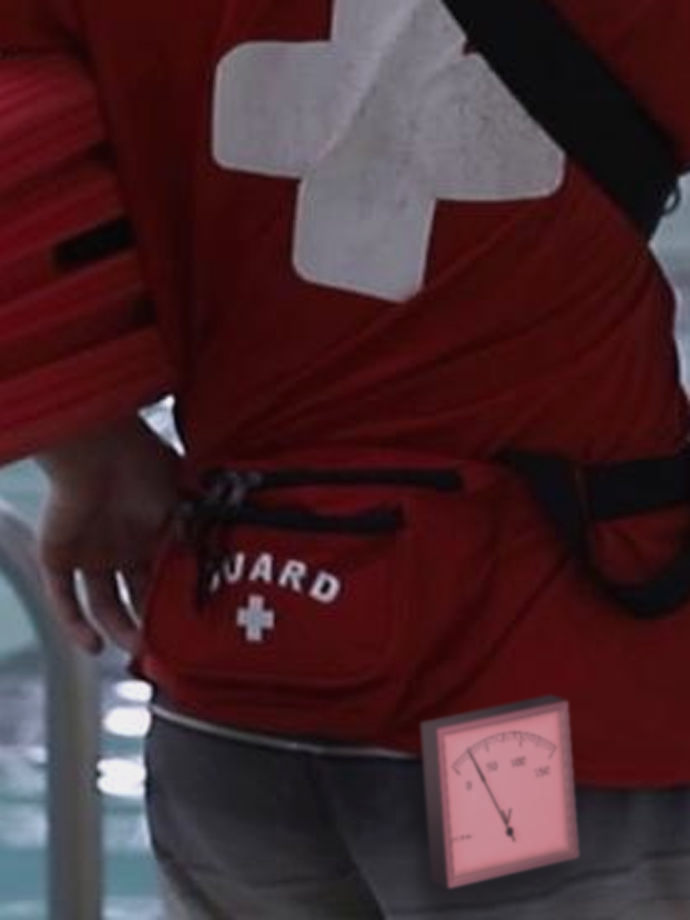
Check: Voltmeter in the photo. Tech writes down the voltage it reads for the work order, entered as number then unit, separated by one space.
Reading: 25 V
